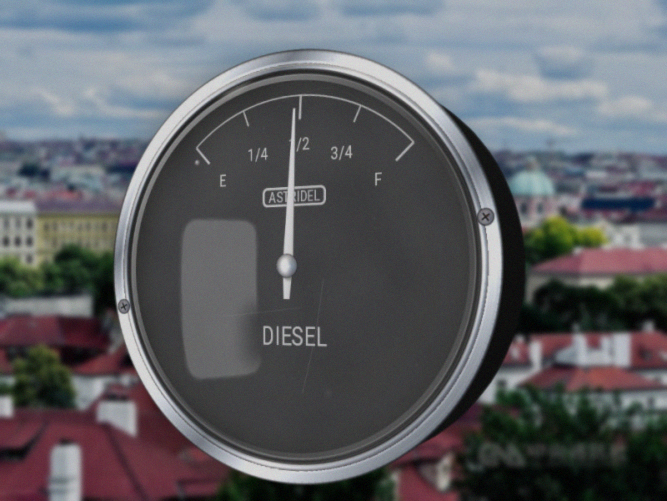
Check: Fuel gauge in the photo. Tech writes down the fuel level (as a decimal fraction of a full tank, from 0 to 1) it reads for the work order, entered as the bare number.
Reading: 0.5
